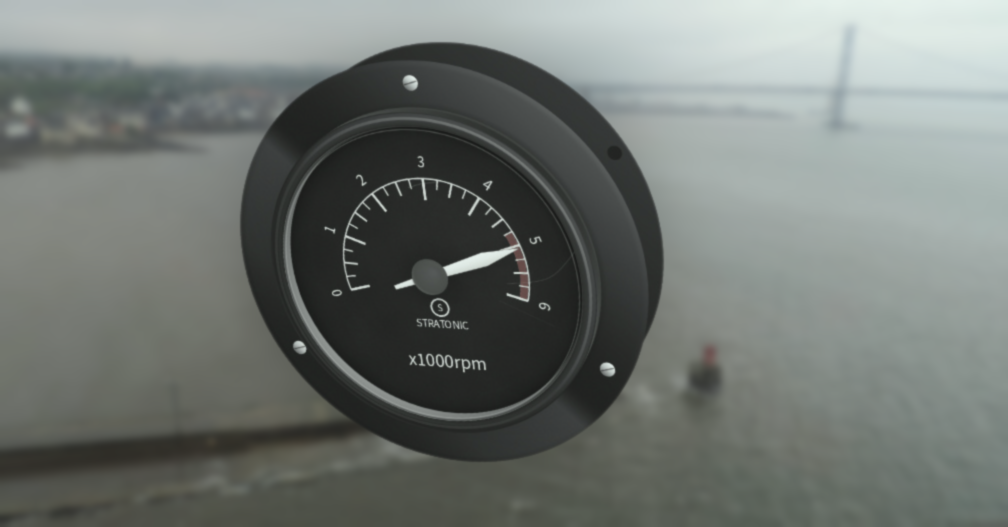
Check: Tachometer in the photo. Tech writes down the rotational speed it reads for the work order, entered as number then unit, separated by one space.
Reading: 5000 rpm
